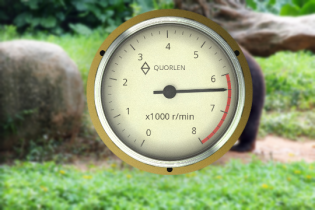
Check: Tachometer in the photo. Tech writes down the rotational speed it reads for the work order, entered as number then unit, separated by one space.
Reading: 6400 rpm
